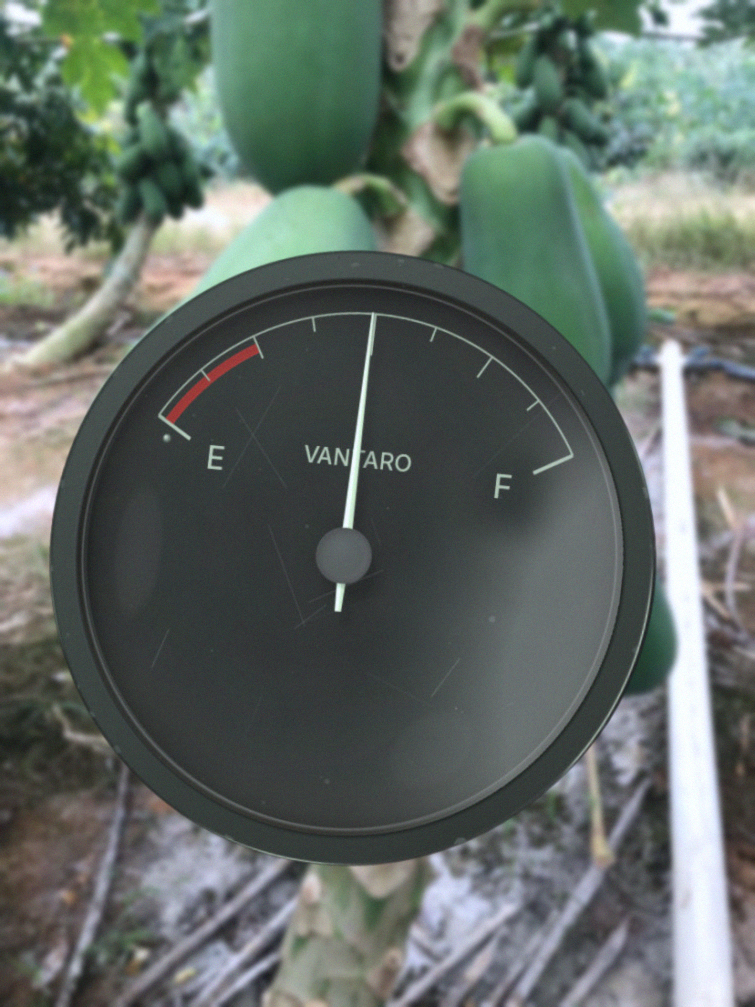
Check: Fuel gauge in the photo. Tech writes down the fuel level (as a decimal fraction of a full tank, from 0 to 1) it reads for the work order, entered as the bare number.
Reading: 0.5
